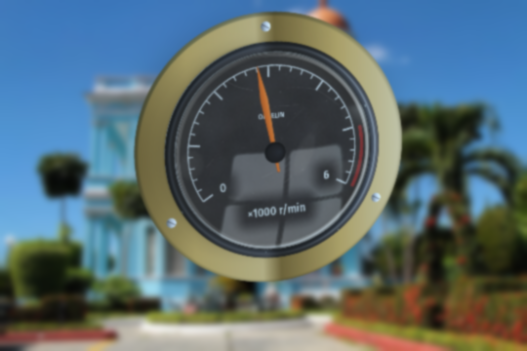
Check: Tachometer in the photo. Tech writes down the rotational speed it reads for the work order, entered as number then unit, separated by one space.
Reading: 2800 rpm
